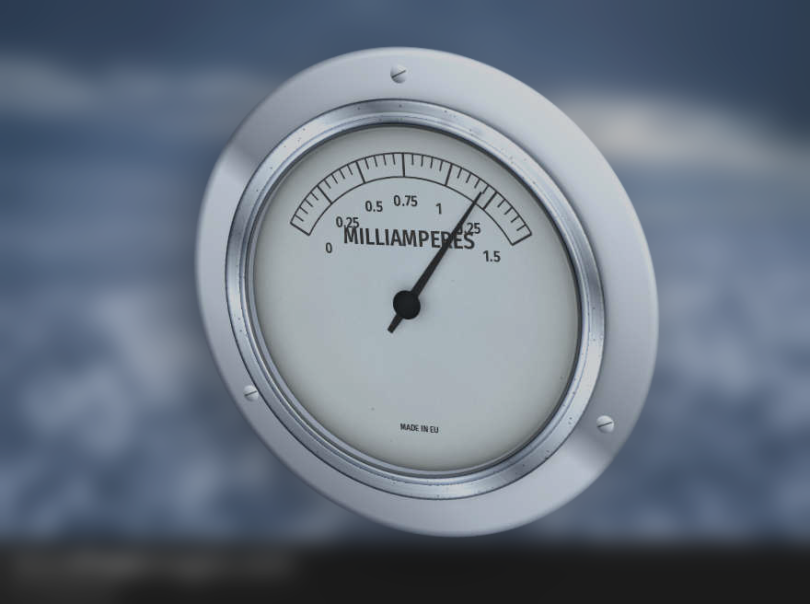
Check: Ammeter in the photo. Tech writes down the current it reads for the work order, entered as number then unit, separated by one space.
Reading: 1.2 mA
